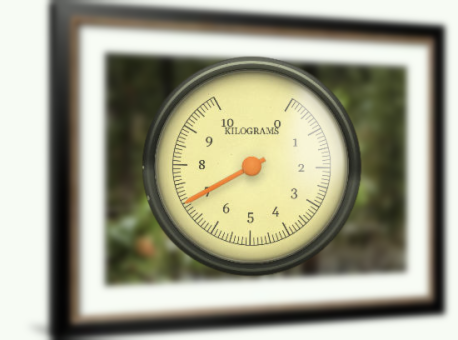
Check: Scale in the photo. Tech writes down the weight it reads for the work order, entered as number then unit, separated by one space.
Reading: 7 kg
